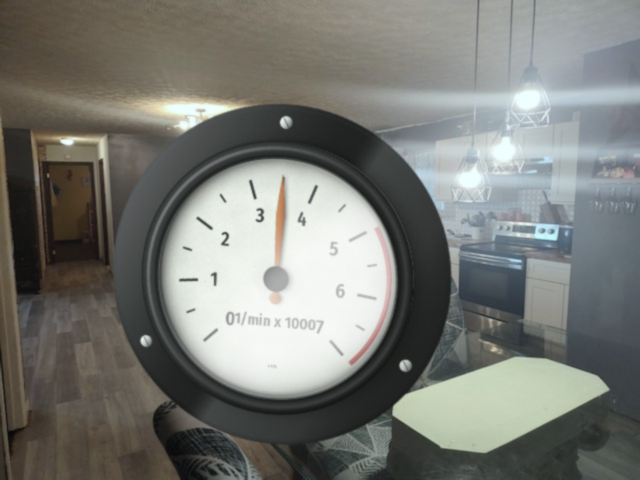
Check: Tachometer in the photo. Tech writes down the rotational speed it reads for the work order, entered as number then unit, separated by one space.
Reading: 3500 rpm
